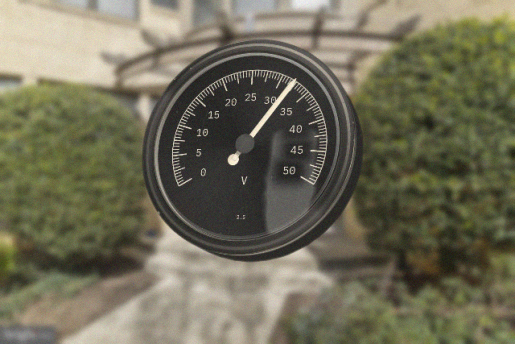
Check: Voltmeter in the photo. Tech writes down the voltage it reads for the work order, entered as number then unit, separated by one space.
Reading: 32.5 V
